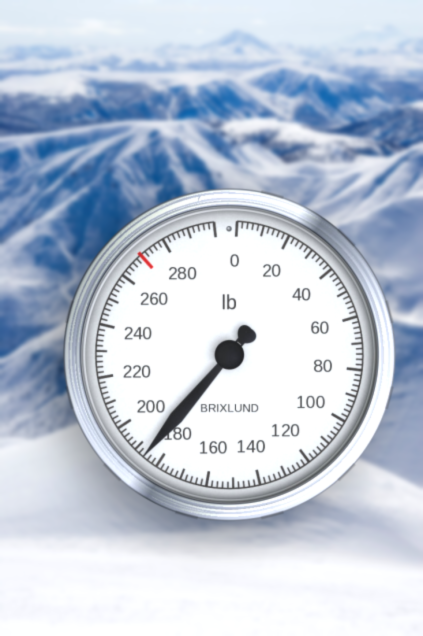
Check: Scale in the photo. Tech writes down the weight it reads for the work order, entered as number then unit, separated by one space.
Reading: 186 lb
